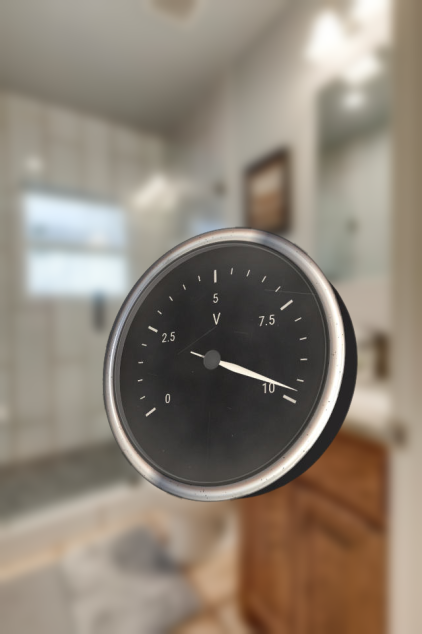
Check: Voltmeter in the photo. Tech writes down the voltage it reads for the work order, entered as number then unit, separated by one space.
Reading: 9.75 V
